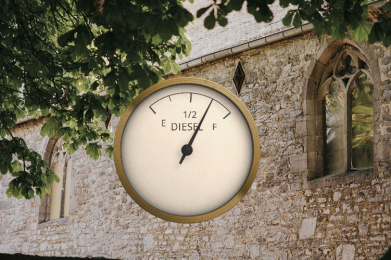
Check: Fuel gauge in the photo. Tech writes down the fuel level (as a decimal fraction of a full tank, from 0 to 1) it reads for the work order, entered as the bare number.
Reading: 0.75
